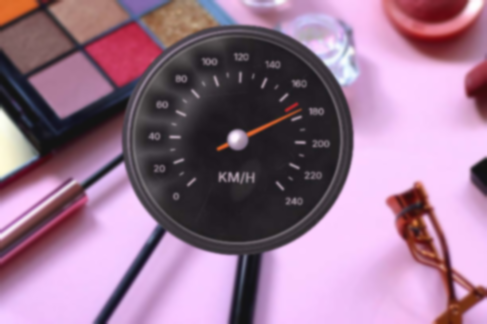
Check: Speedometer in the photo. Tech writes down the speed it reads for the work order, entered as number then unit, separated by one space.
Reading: 175 km/h
